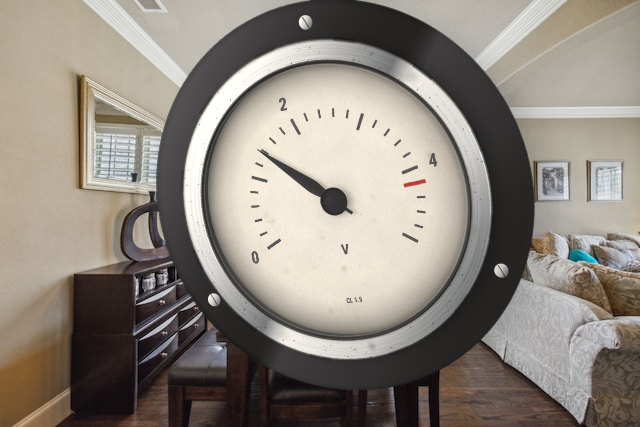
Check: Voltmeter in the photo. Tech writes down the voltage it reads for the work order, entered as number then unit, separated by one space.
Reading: 1.4 V
